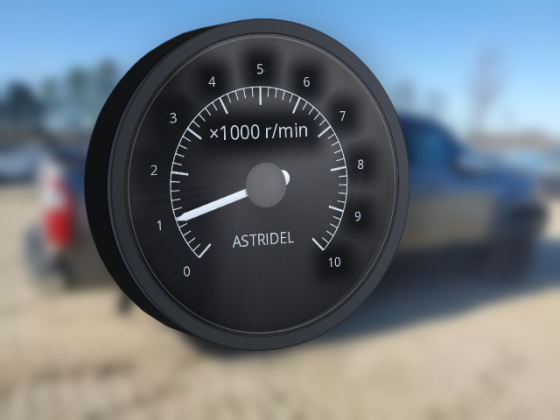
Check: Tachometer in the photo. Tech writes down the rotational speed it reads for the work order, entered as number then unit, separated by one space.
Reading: 1000 rpm
